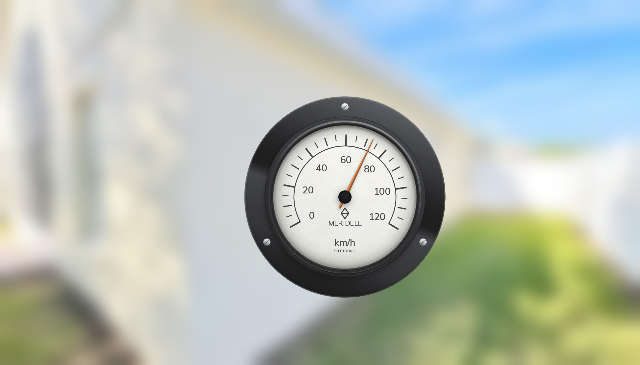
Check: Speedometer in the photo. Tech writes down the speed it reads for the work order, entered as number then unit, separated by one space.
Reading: 72.5 km/h
